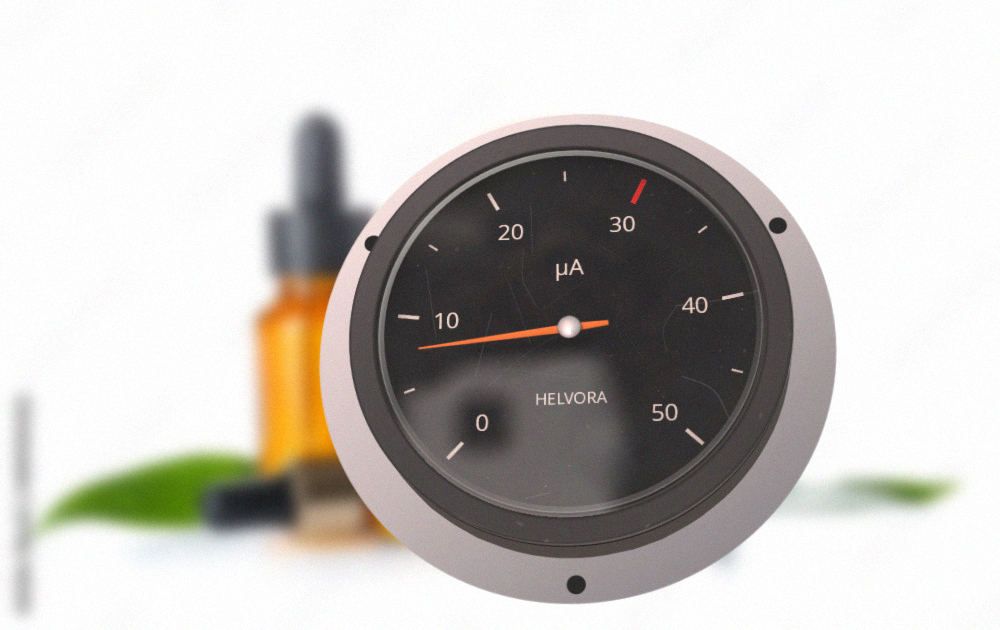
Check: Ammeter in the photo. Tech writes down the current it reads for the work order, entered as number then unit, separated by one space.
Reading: 7.5 µA
